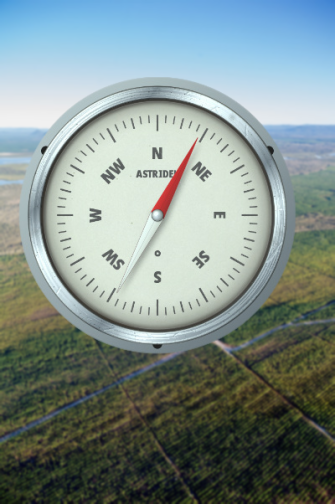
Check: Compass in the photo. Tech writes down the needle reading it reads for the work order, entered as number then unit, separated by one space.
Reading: 27.5 °
